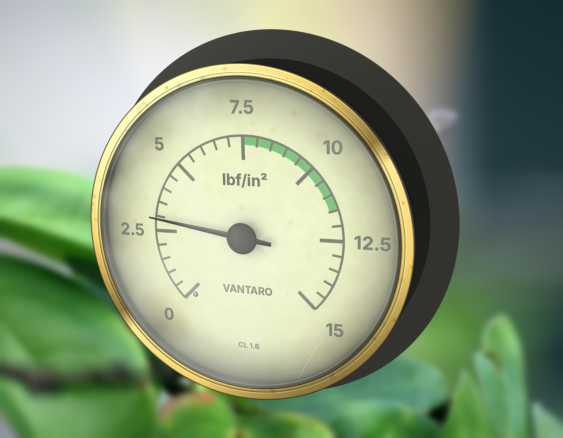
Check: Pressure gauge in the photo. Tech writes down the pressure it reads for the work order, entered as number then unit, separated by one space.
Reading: 3 psi
